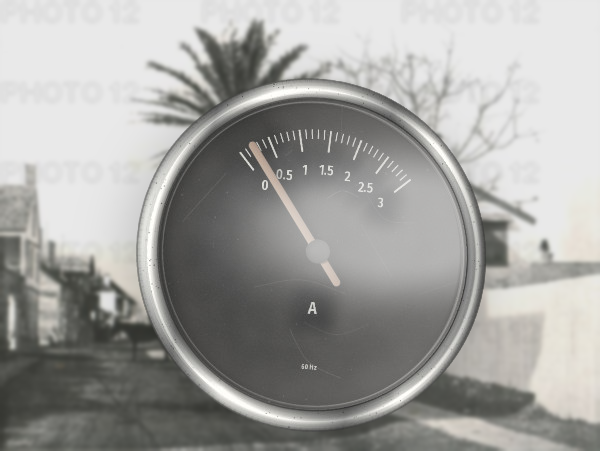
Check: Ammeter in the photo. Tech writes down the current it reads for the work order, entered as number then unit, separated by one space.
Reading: 0.2 A
